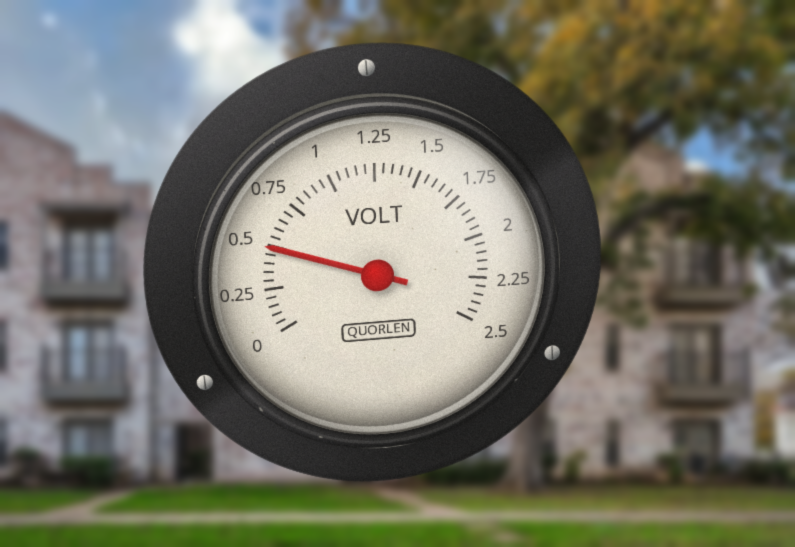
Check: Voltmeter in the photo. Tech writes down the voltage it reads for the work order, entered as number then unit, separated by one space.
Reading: 0.5 V
